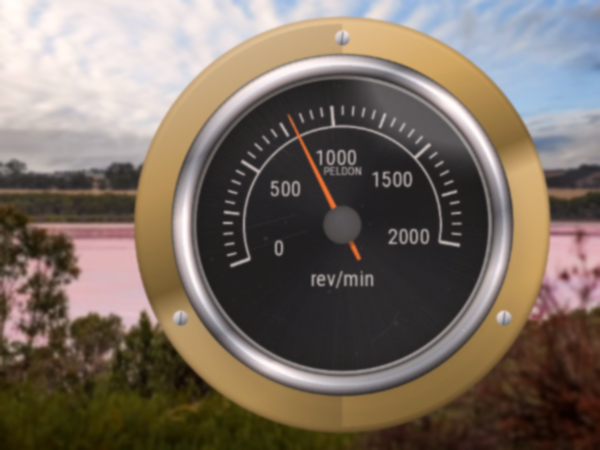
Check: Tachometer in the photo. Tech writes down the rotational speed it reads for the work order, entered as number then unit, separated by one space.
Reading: 800 rpm
